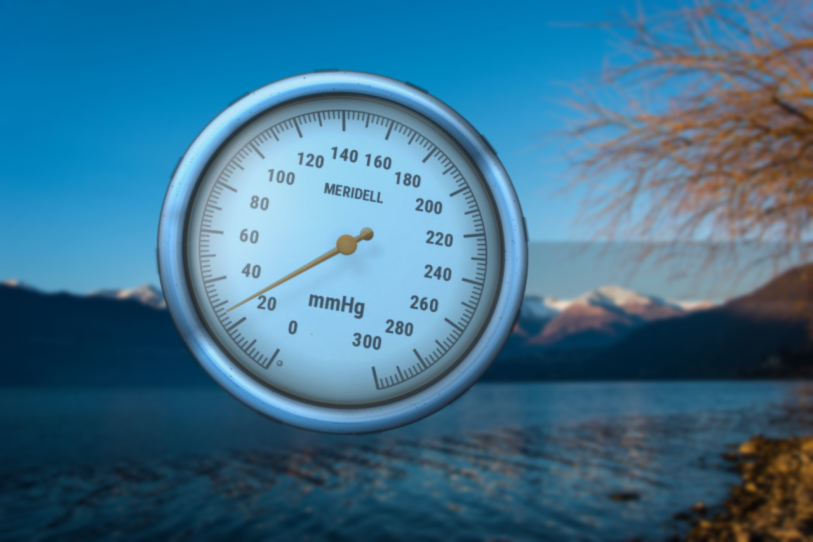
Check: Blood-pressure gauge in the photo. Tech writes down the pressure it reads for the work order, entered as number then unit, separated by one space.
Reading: 26 mmHg
